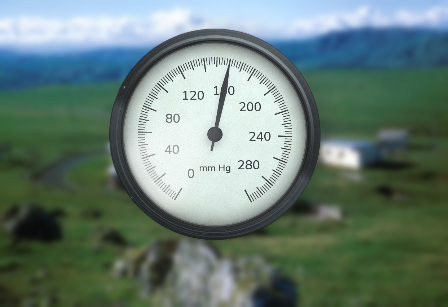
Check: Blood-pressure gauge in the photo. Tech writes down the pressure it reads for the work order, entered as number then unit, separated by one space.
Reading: 160 mmHg
